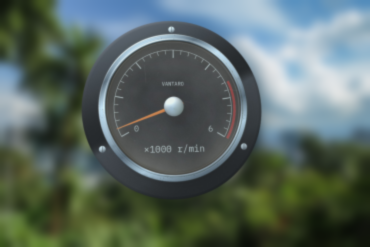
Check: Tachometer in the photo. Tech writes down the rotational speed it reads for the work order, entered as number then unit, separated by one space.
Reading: 200 rpm
